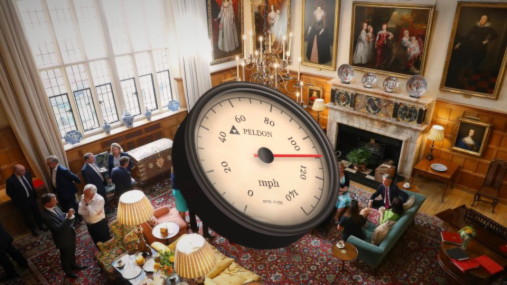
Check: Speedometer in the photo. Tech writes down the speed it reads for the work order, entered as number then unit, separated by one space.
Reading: 110 mph
